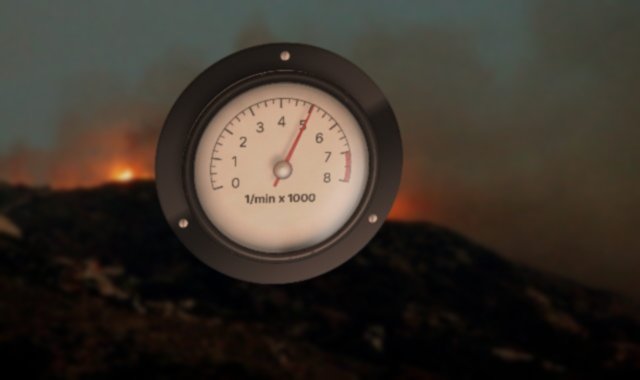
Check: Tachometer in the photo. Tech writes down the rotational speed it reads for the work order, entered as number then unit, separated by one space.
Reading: 5000 rpm
